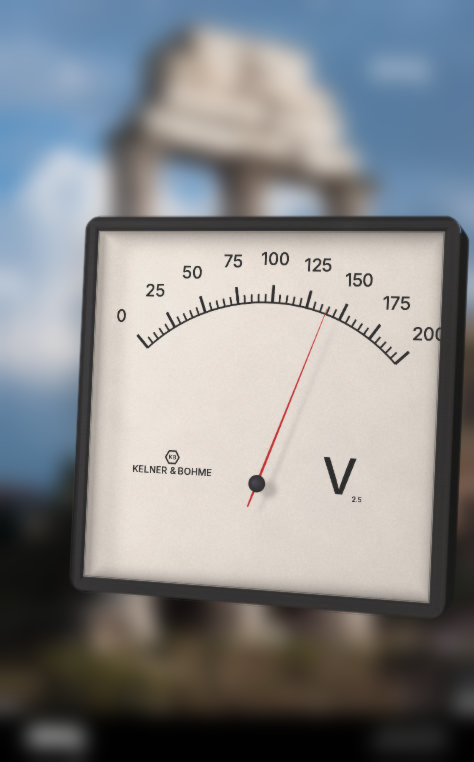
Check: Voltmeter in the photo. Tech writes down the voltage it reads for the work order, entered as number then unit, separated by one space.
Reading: 140 V
